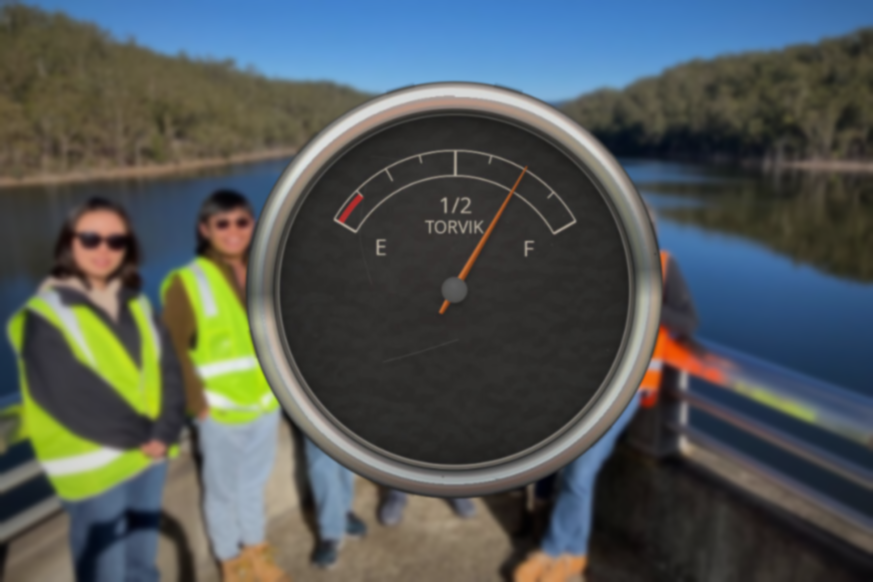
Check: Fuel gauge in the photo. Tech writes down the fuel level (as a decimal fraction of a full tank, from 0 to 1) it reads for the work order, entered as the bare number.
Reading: 0.75
